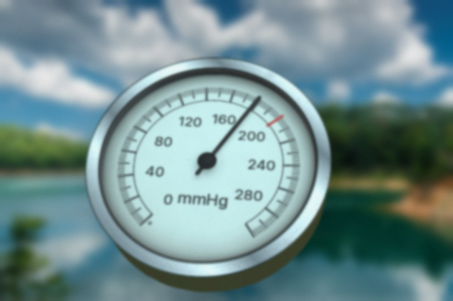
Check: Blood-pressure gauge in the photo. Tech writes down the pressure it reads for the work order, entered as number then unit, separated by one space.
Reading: 180 mmHg
